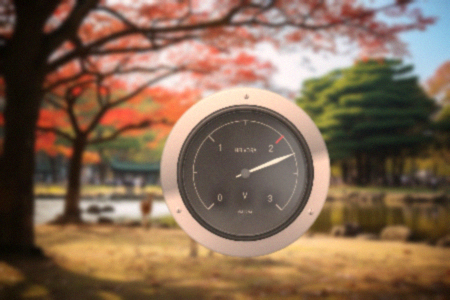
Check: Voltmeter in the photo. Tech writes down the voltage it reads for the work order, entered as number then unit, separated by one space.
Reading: 2.25 V
